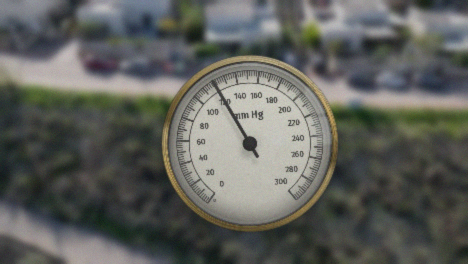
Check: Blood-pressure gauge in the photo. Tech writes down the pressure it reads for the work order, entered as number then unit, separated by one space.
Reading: 120 mmHg
